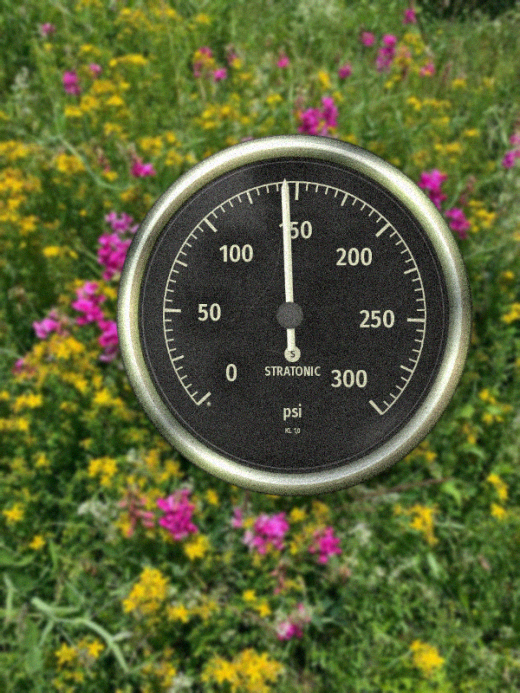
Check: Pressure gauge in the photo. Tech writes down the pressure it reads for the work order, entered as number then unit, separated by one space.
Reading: 145 psi
